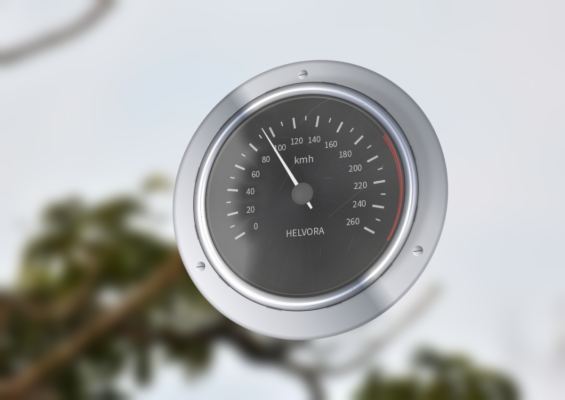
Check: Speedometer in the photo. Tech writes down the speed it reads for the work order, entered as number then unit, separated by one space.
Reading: 95 km/h
